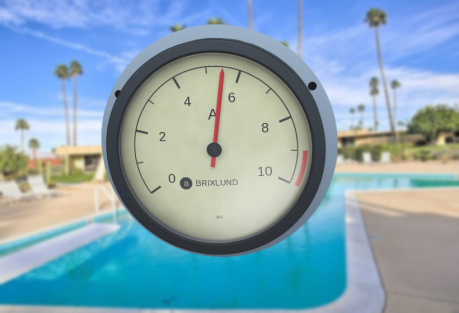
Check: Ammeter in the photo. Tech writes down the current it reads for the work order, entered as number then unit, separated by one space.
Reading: 5.5 A
